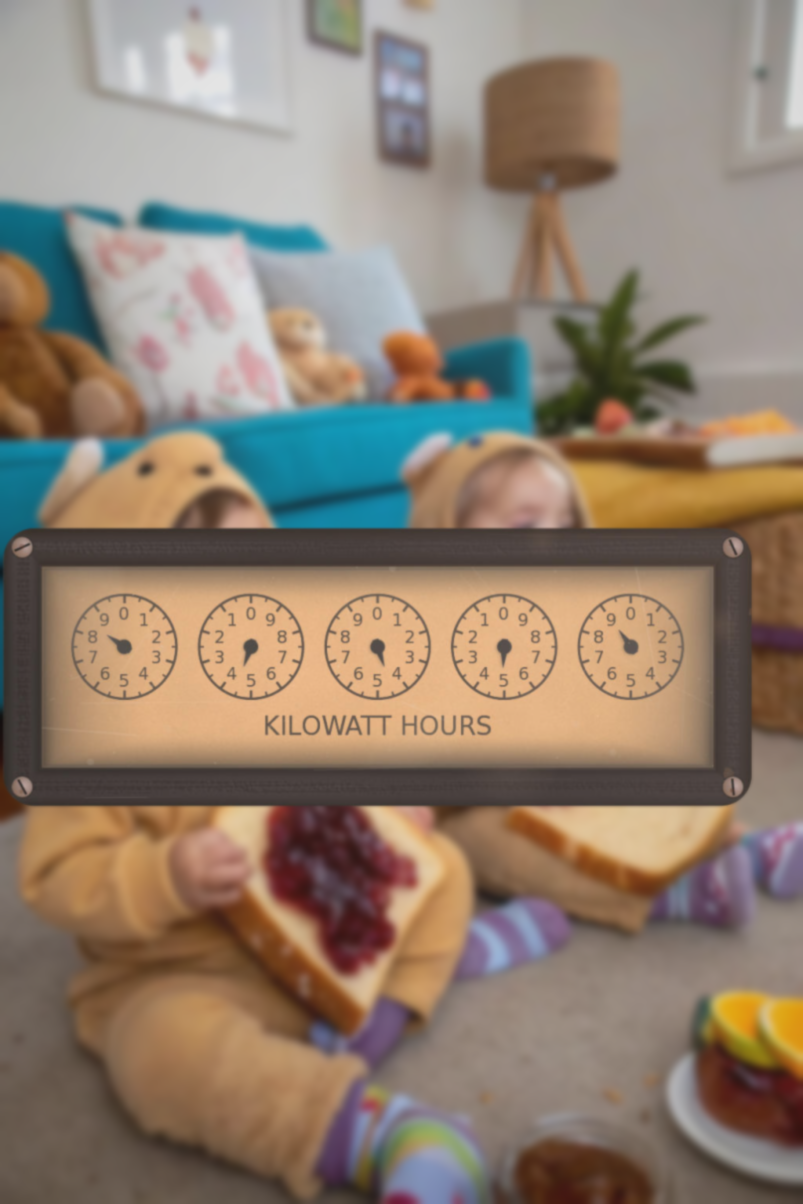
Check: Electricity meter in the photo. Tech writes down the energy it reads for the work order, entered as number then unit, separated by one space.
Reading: 84449 kWh
